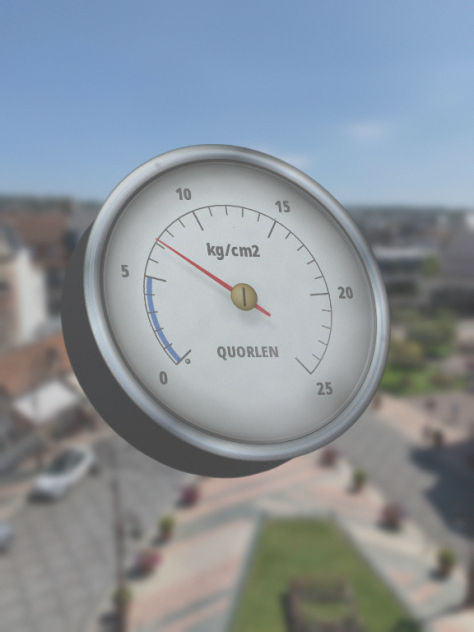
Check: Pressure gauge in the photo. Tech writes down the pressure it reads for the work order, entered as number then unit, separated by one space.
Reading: 7 kg/cm²
